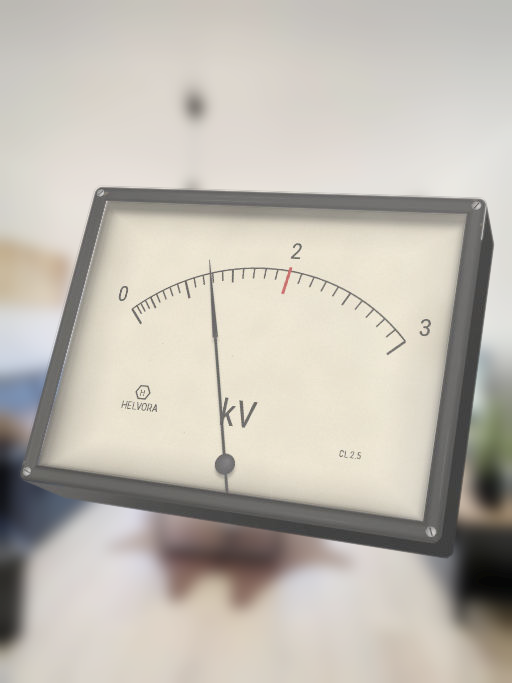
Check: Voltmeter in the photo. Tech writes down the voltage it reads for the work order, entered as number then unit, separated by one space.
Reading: 1.3 kV
